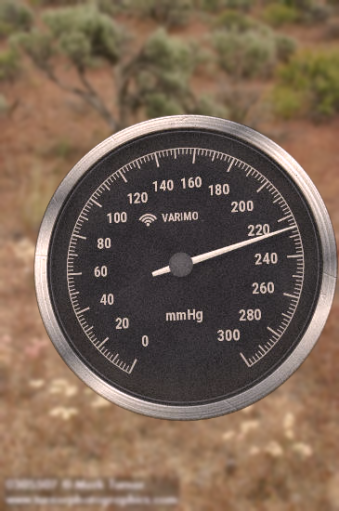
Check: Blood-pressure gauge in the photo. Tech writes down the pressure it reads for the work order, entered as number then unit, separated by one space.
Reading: 226 mmHg
